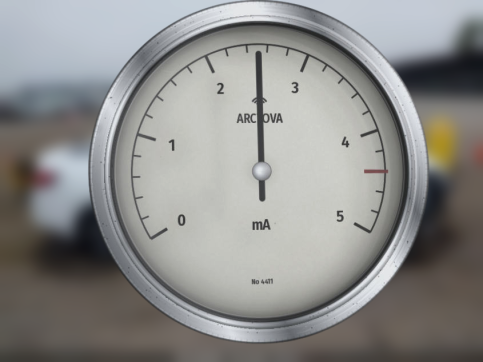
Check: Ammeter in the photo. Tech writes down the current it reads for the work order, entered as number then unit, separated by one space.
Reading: 2.5 mA
